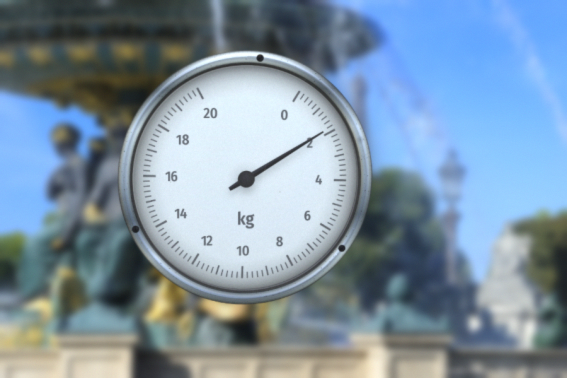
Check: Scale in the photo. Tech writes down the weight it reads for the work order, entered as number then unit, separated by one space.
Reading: 1.8 kg
